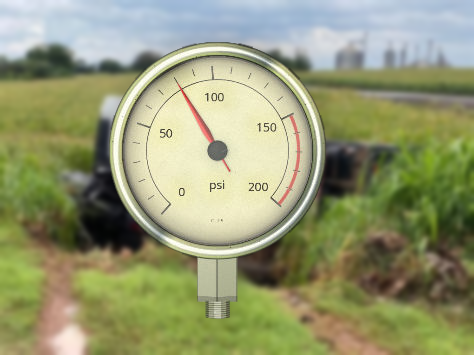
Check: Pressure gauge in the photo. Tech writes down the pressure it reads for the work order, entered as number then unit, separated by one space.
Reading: 80 psi
